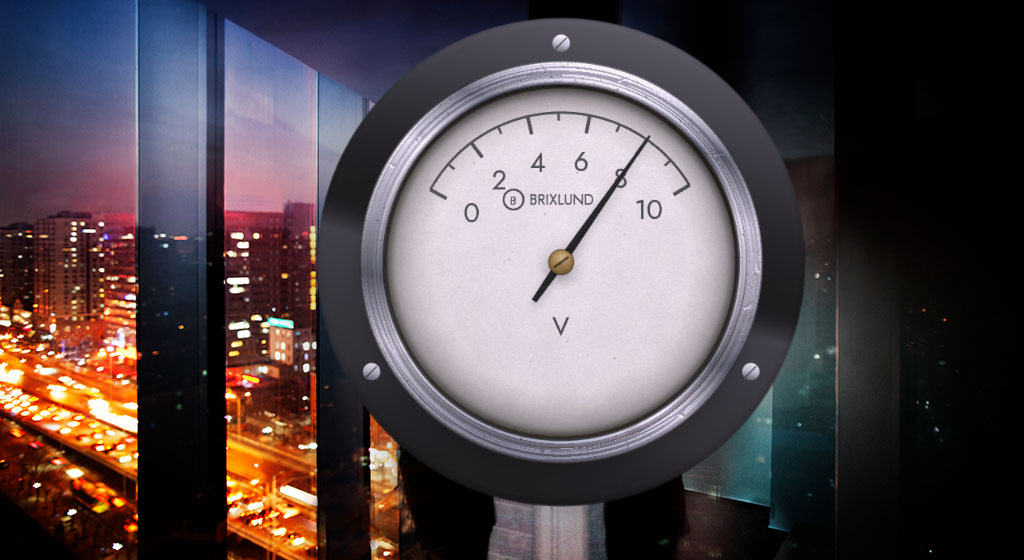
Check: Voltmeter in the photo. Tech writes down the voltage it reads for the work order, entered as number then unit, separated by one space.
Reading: 8 V
